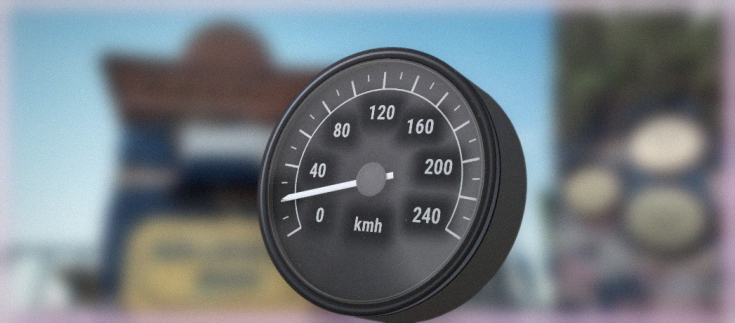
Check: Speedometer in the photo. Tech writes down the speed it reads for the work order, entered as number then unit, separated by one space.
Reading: 20 km/h
